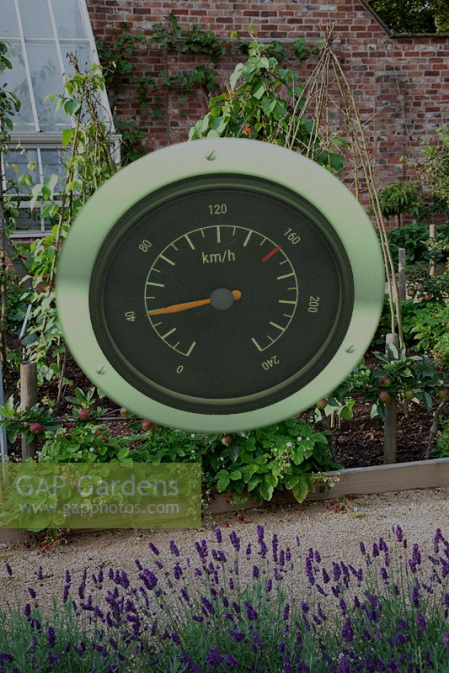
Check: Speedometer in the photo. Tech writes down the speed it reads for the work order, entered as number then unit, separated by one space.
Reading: 40 km/h
